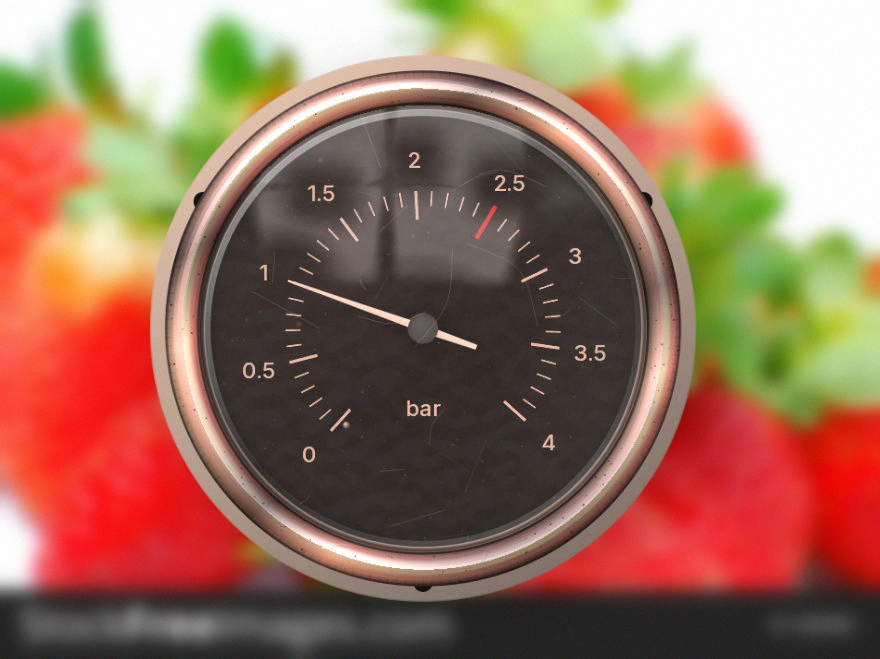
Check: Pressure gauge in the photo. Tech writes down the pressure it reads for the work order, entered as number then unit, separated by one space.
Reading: 1 bar
